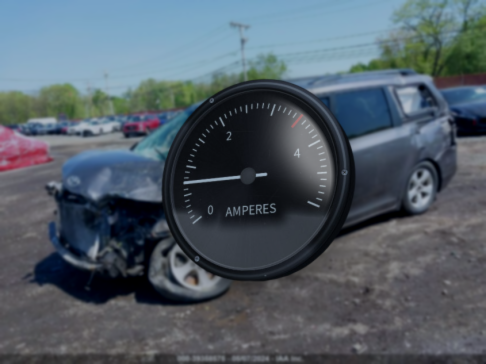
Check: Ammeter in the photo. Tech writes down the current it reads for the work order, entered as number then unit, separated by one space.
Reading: 0.7 A
